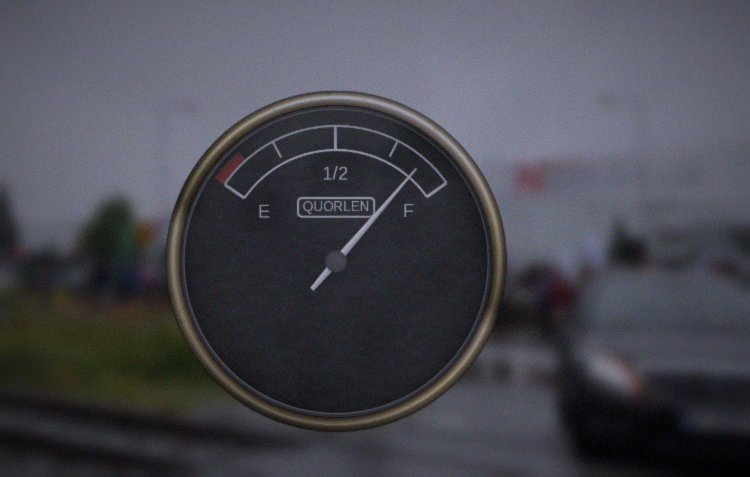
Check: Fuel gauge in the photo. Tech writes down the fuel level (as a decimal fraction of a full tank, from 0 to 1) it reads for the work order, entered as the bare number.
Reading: 0.875
